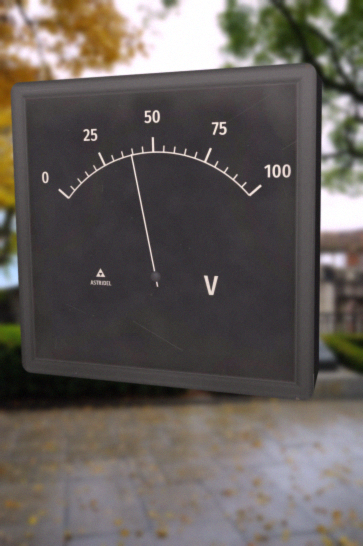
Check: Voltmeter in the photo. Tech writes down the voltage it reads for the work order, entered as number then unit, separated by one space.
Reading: 40 V
